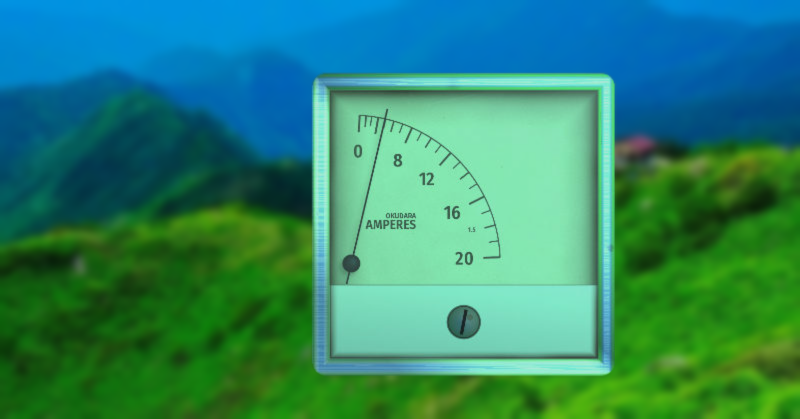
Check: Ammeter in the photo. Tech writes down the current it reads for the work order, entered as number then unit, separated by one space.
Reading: 5 A
